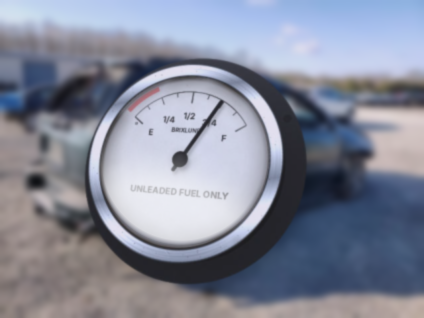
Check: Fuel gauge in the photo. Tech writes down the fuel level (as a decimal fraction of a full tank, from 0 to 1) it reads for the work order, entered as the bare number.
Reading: 0.75
